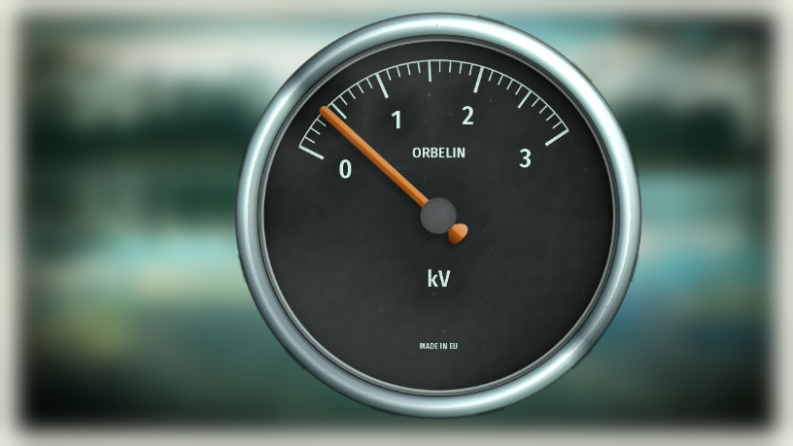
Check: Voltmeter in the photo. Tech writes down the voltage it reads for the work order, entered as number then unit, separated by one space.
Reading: 0.4 kV
